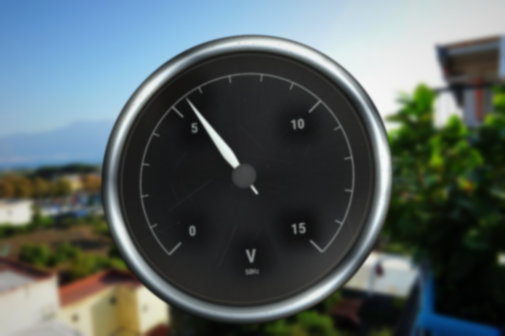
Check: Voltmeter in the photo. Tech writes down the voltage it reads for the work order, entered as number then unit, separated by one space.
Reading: 5.5 V
